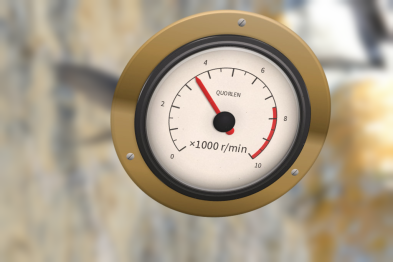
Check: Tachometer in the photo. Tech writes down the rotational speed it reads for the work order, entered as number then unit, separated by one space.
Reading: 3500 rpm
